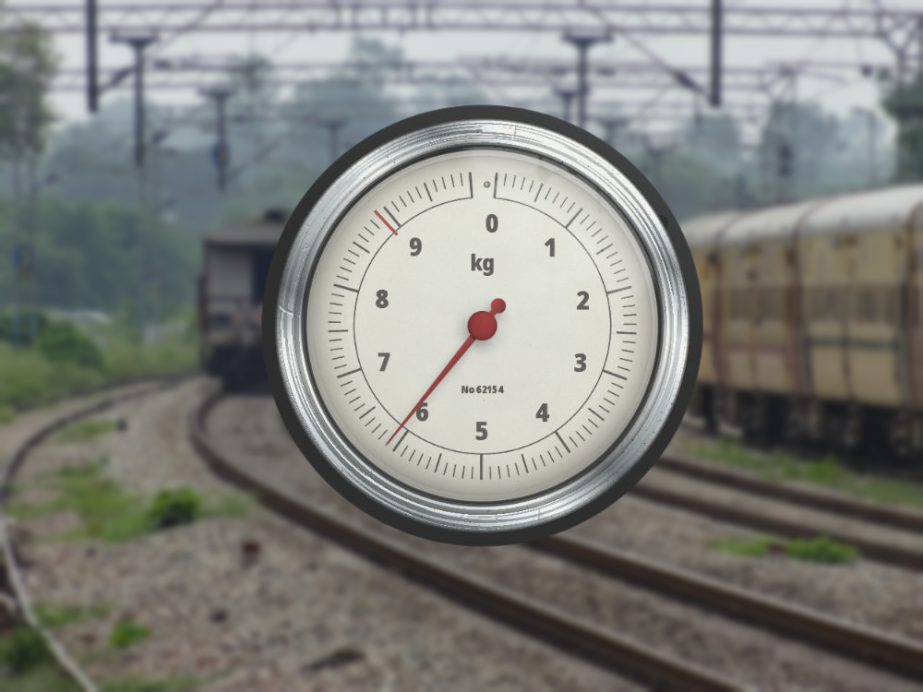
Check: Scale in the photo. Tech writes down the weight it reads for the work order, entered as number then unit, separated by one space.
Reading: 6.1 kg
